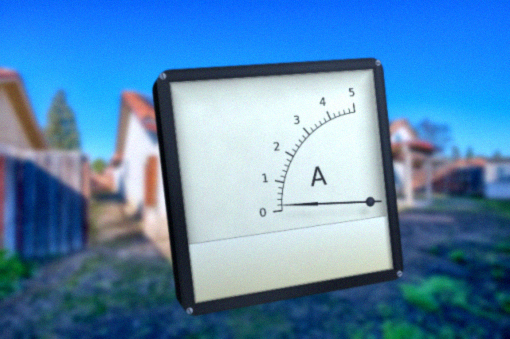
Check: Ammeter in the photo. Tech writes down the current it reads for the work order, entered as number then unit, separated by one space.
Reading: 0.2 A
